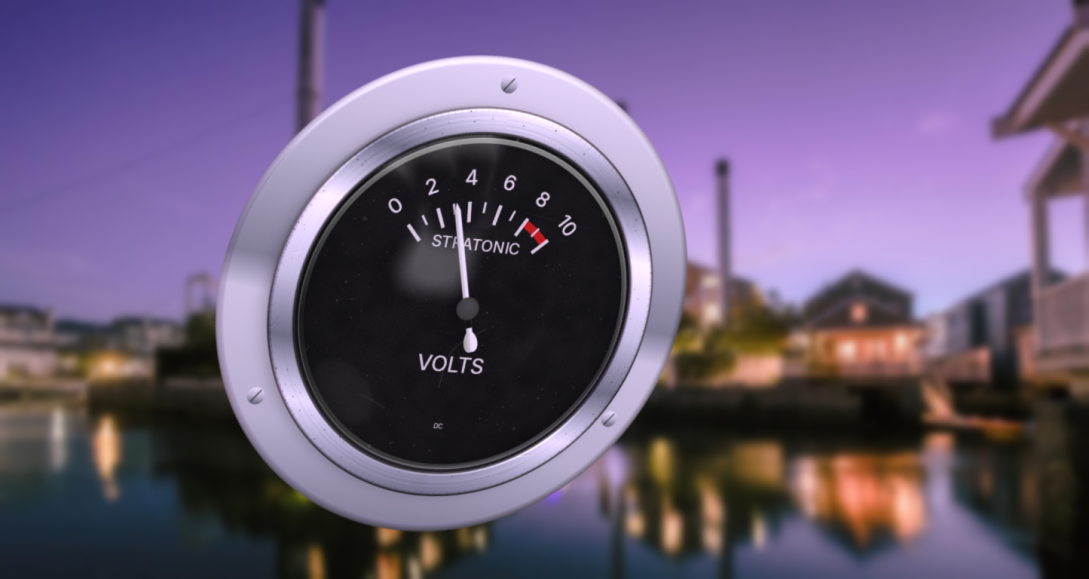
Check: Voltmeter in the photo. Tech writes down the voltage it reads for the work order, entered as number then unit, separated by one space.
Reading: 3 V
